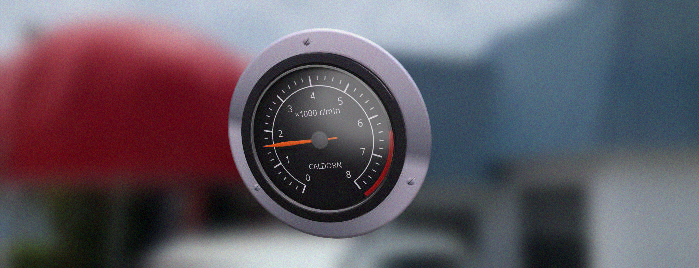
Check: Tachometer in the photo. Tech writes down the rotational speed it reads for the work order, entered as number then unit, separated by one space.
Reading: 1600 rpm
